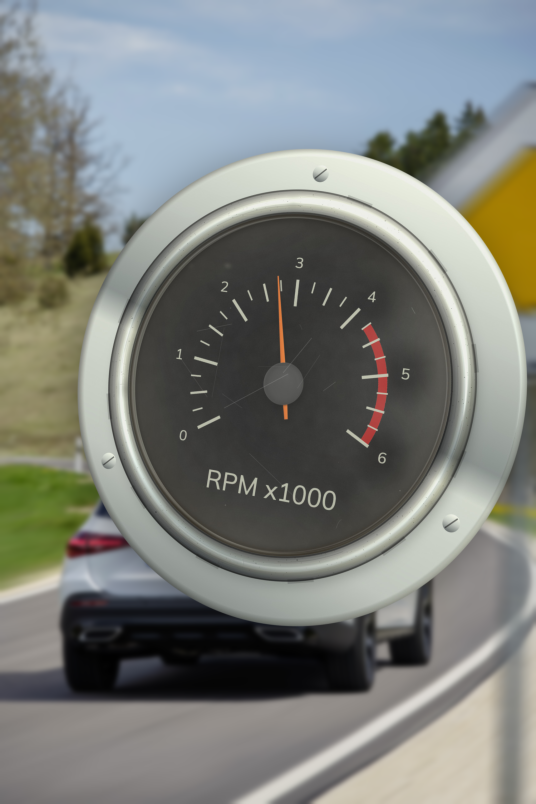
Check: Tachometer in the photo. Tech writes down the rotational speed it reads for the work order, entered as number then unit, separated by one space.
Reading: 2750 rpm
